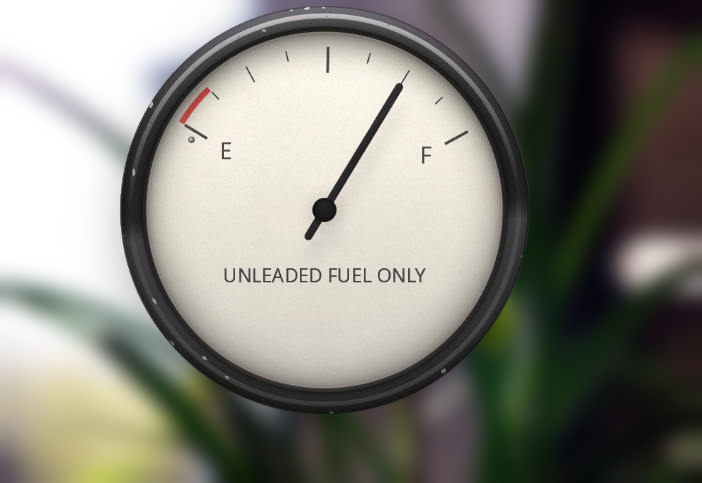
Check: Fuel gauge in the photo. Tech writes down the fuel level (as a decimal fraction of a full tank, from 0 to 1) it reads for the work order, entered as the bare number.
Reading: 0.75
